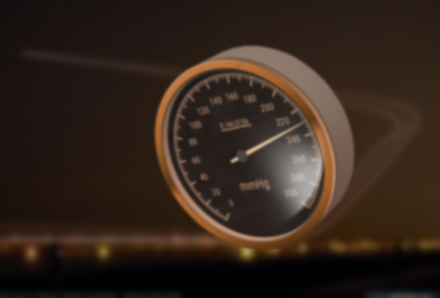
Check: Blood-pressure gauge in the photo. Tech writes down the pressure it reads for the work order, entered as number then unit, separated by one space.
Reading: 230 mmHg
